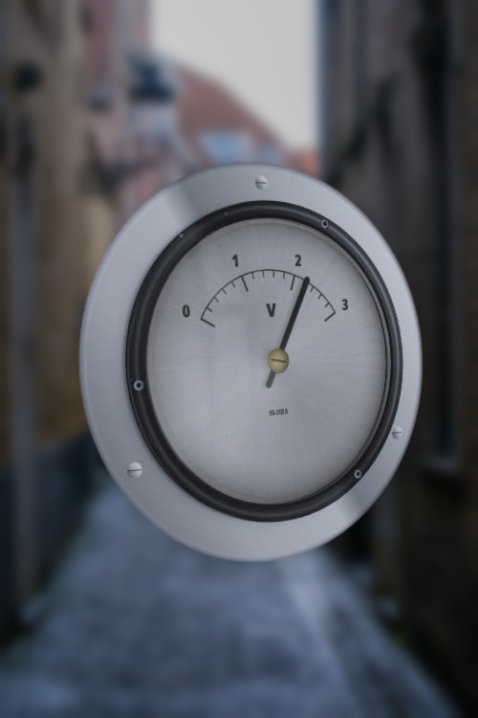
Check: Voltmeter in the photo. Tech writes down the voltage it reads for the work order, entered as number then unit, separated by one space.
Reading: 2.2 V
